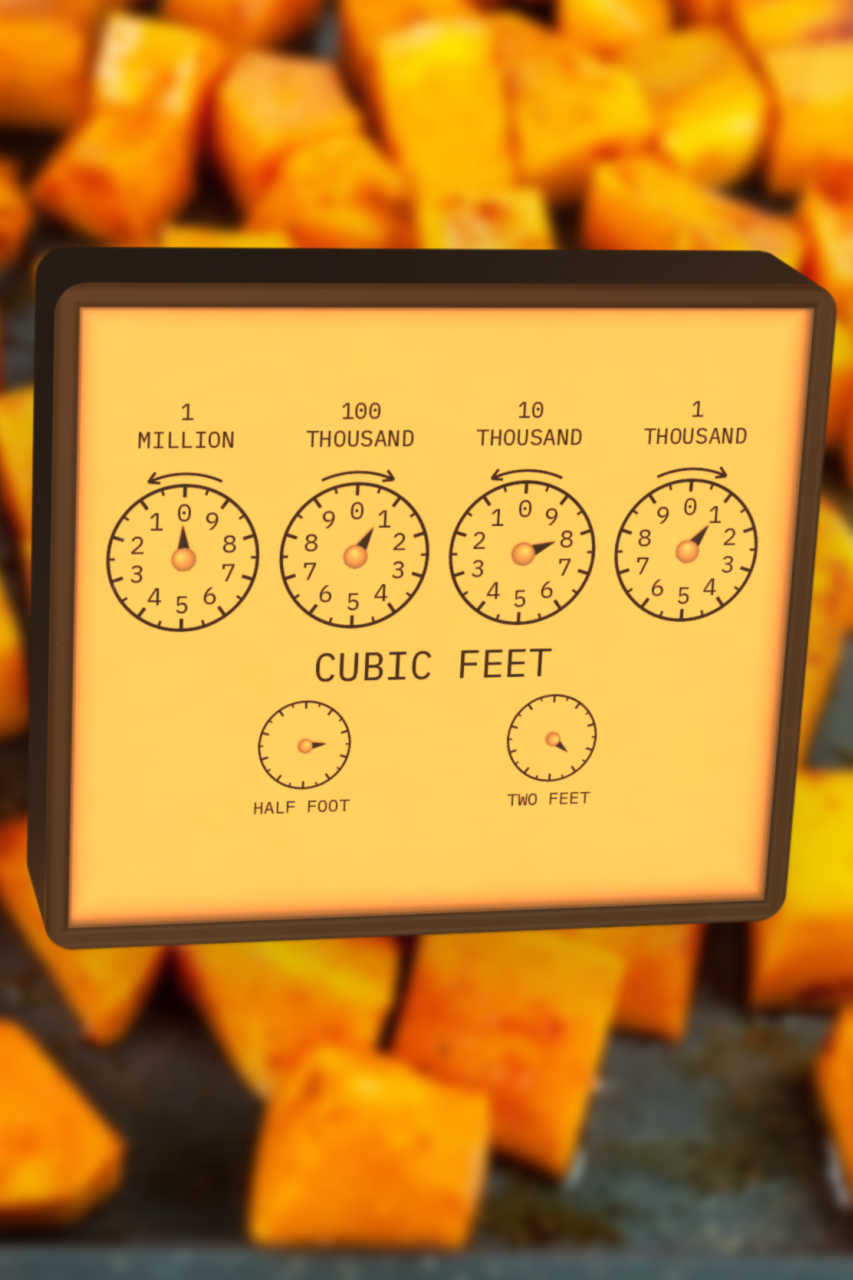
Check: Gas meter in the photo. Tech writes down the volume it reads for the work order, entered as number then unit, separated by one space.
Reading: 8100 ft³
